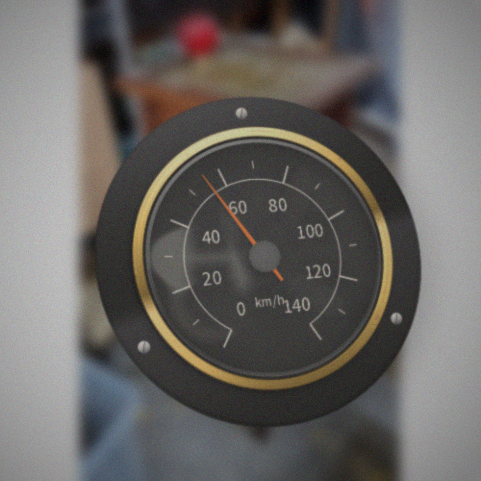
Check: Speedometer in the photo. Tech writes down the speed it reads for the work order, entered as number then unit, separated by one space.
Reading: 55 km/h
